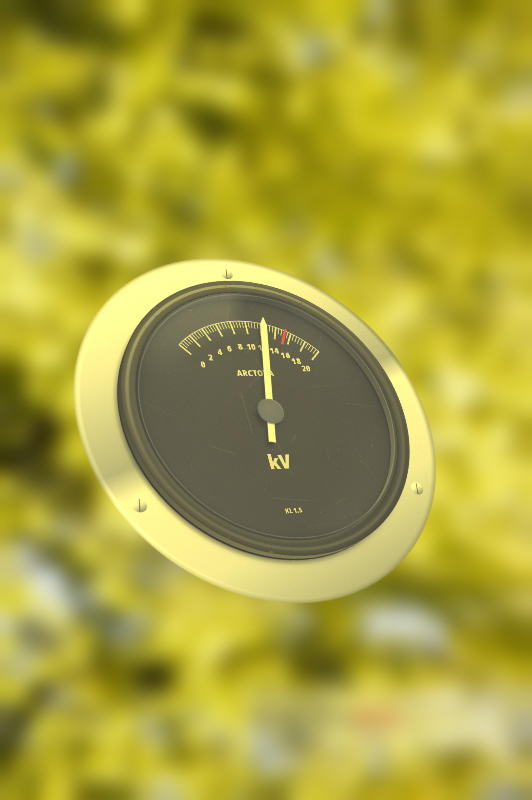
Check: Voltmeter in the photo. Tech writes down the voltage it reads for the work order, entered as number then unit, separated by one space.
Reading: 12 kV
